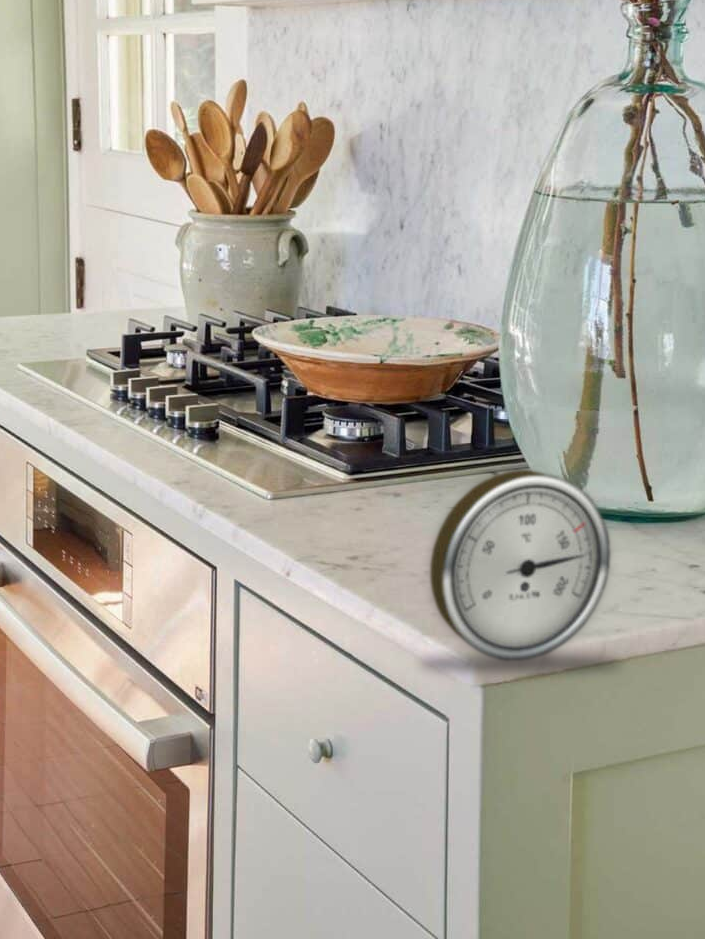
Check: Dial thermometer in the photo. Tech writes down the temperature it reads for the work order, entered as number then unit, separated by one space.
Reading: 170 °C
